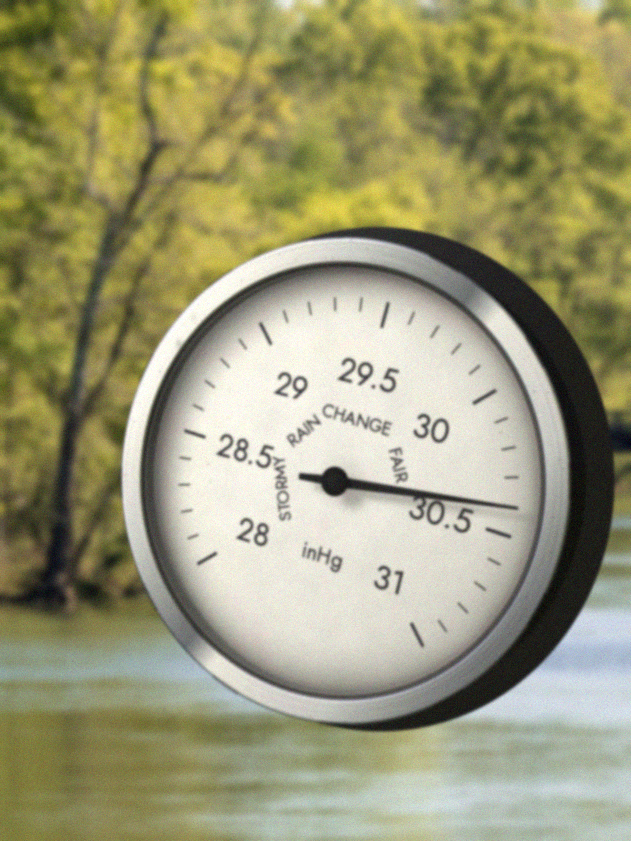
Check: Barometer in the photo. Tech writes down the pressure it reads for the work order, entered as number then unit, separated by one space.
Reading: 30.4 inHg
